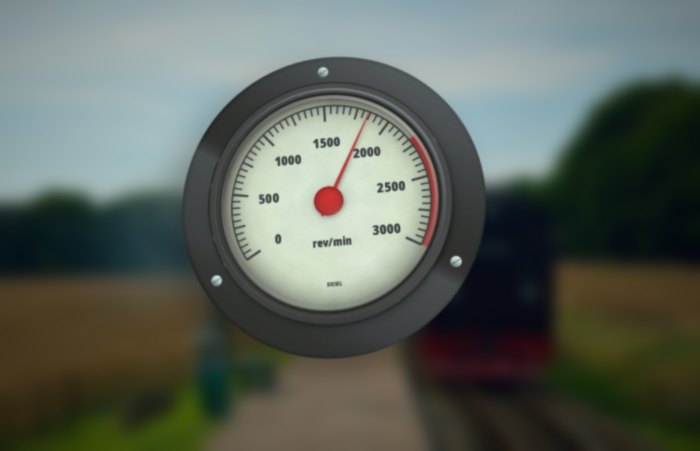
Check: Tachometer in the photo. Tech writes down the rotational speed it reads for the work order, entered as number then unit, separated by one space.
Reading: 1850 rpm
